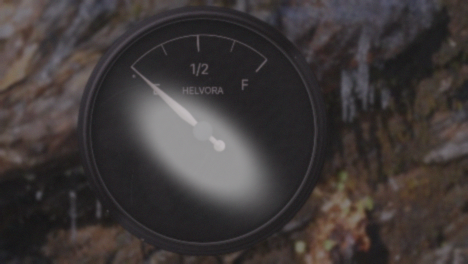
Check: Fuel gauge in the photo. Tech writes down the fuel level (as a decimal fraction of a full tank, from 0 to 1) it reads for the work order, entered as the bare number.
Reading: 0
